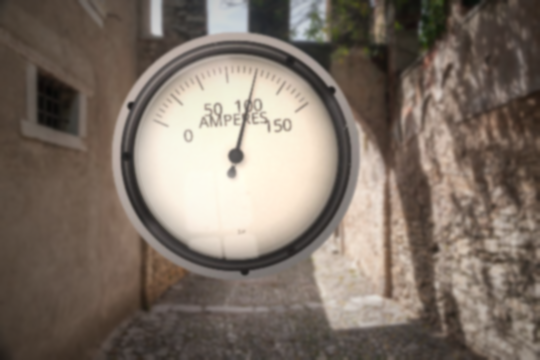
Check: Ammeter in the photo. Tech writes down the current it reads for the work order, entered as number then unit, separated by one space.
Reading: 100 A
